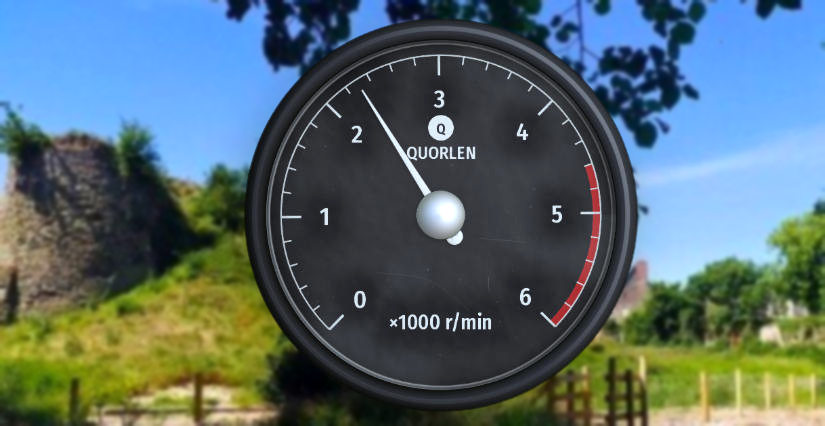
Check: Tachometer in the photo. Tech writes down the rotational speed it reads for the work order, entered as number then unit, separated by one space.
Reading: 2300 rpm
